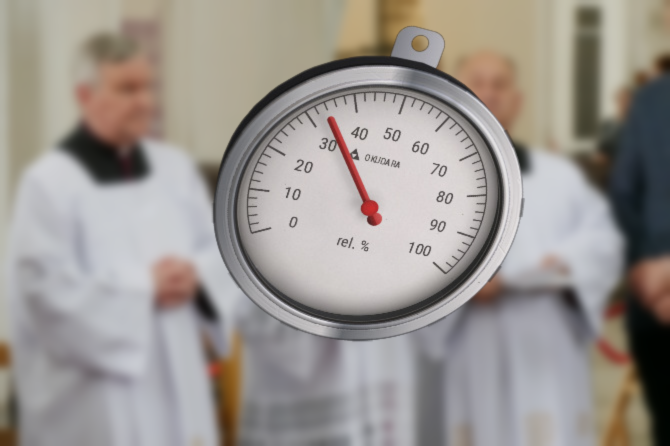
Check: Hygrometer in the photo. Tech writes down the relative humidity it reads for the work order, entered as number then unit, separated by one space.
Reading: 34 %
